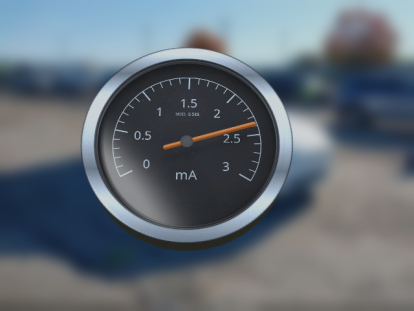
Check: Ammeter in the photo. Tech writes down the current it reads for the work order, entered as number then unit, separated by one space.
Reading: 2.4 mA
